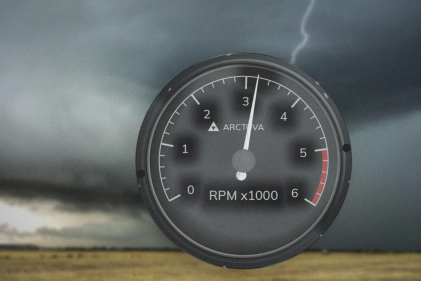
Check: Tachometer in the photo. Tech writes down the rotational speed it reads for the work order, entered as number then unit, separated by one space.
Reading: 3200 rpm
